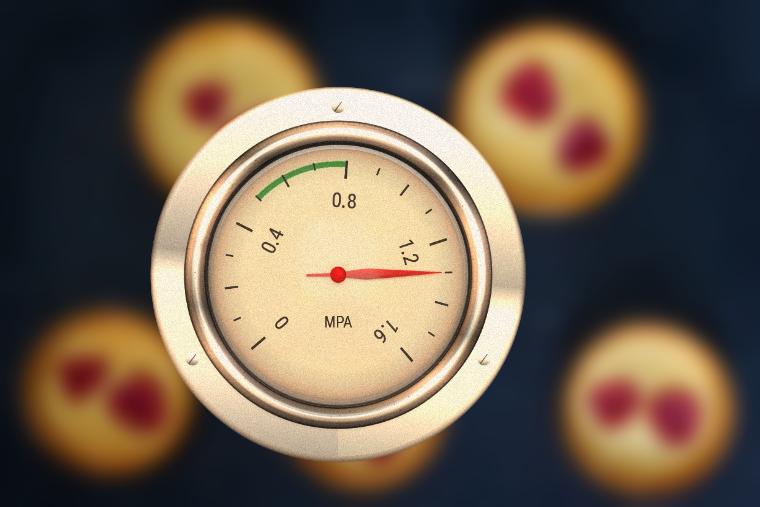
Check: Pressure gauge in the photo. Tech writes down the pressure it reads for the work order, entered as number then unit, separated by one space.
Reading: 1.3 MPa
